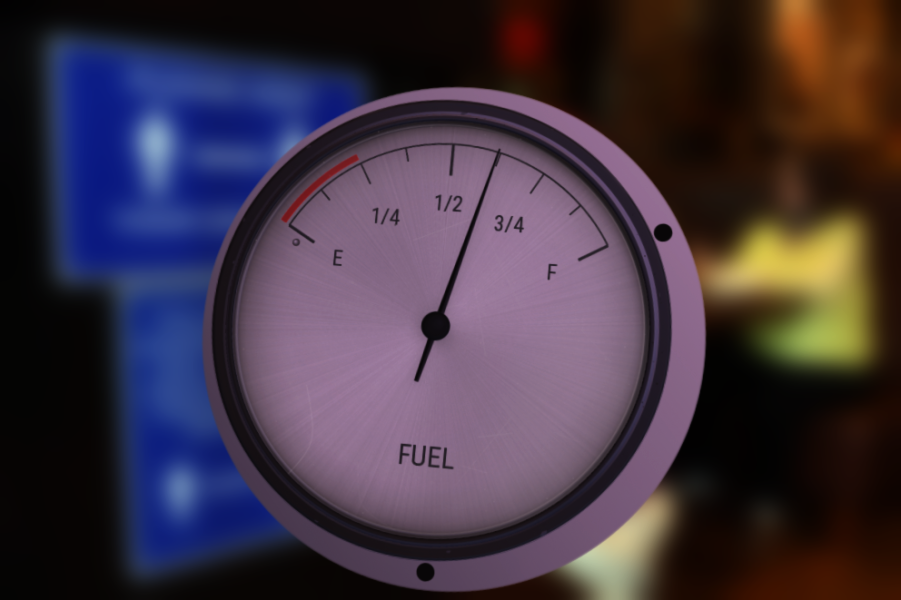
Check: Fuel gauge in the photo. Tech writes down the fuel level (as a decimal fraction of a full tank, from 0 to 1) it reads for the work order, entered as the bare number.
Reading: 0.625
